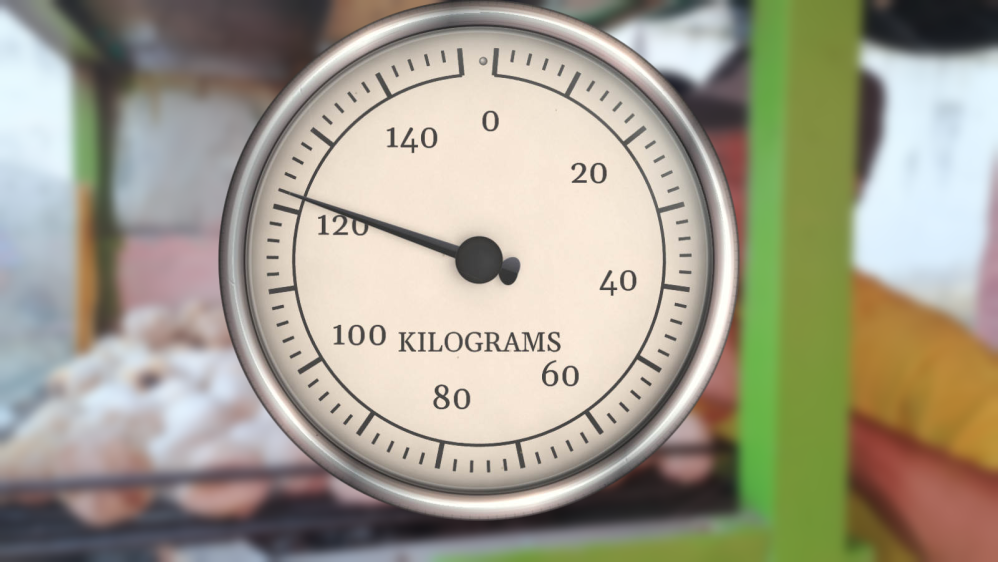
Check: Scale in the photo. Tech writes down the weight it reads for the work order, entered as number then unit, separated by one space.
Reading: 122 kg
